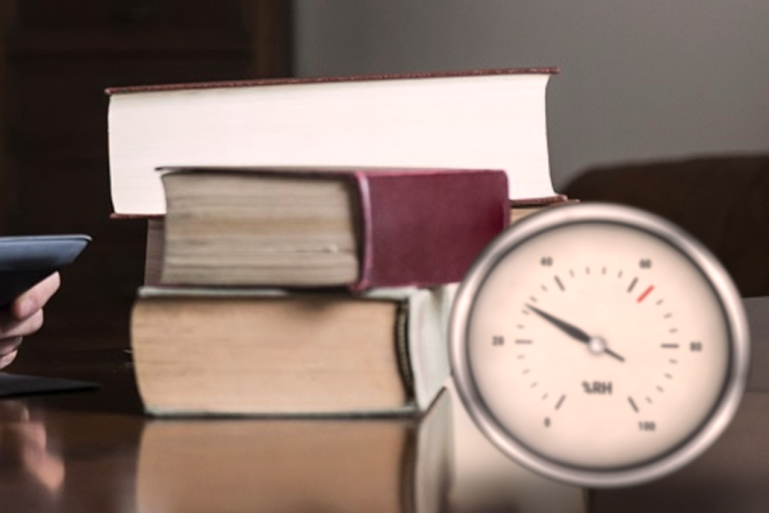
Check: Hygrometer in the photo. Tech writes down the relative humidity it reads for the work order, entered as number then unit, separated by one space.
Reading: 30 %
